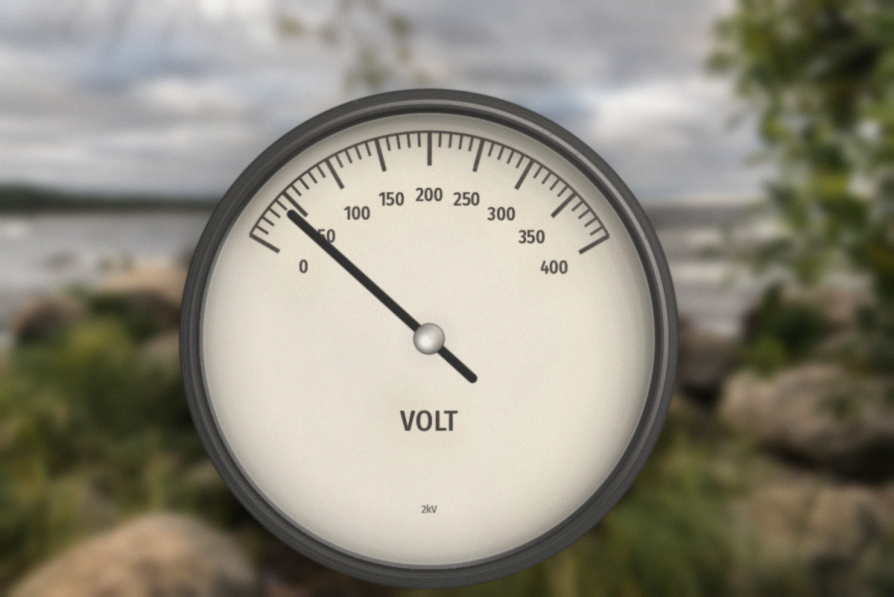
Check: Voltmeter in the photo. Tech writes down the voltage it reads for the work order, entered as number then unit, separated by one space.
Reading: 40 V
